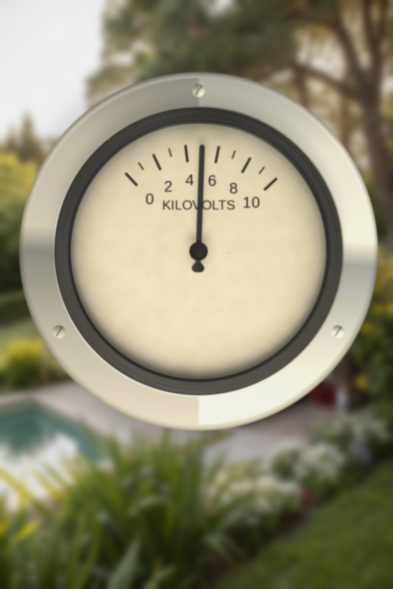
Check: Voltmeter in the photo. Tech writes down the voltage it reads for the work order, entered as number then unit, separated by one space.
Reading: 5 kV
